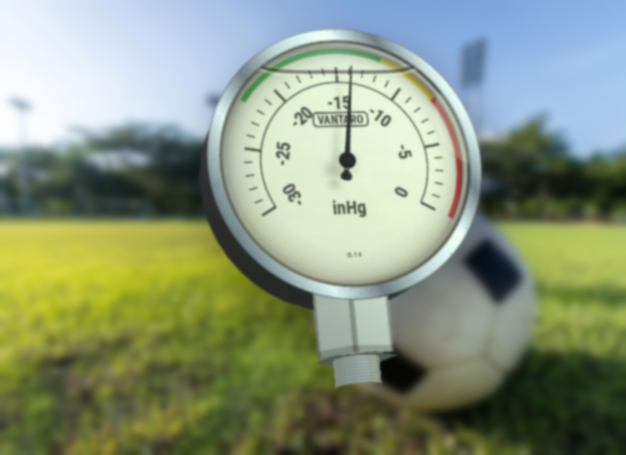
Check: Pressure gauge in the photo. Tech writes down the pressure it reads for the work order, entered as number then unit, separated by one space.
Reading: -14 inHg
